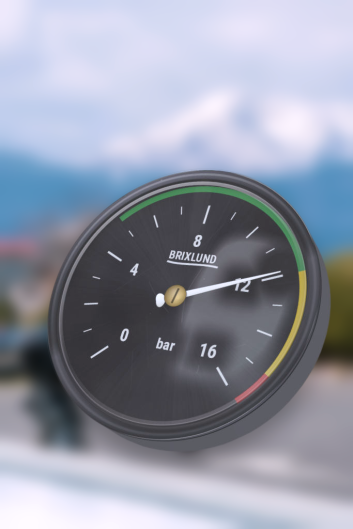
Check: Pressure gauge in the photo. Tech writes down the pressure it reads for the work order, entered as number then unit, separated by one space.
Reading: 12 bar
